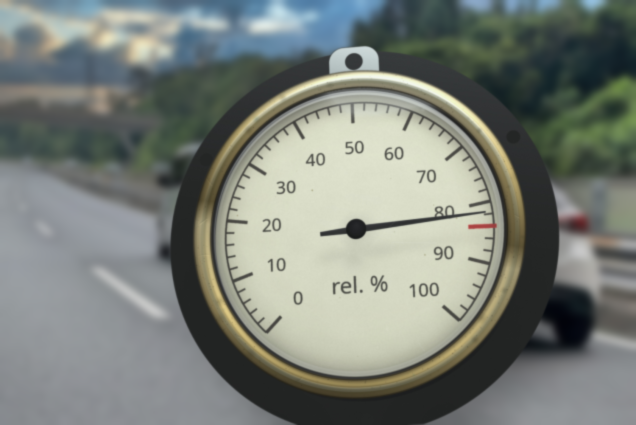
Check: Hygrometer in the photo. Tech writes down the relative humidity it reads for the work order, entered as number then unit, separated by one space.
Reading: 82 %
